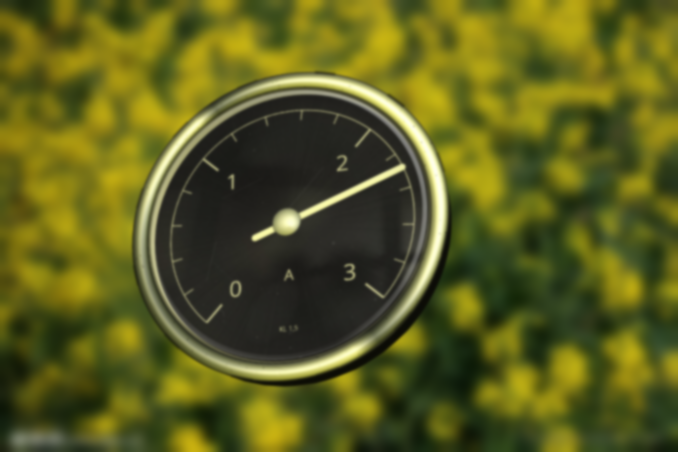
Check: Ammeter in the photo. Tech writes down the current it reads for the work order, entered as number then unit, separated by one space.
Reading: 2.3 A
